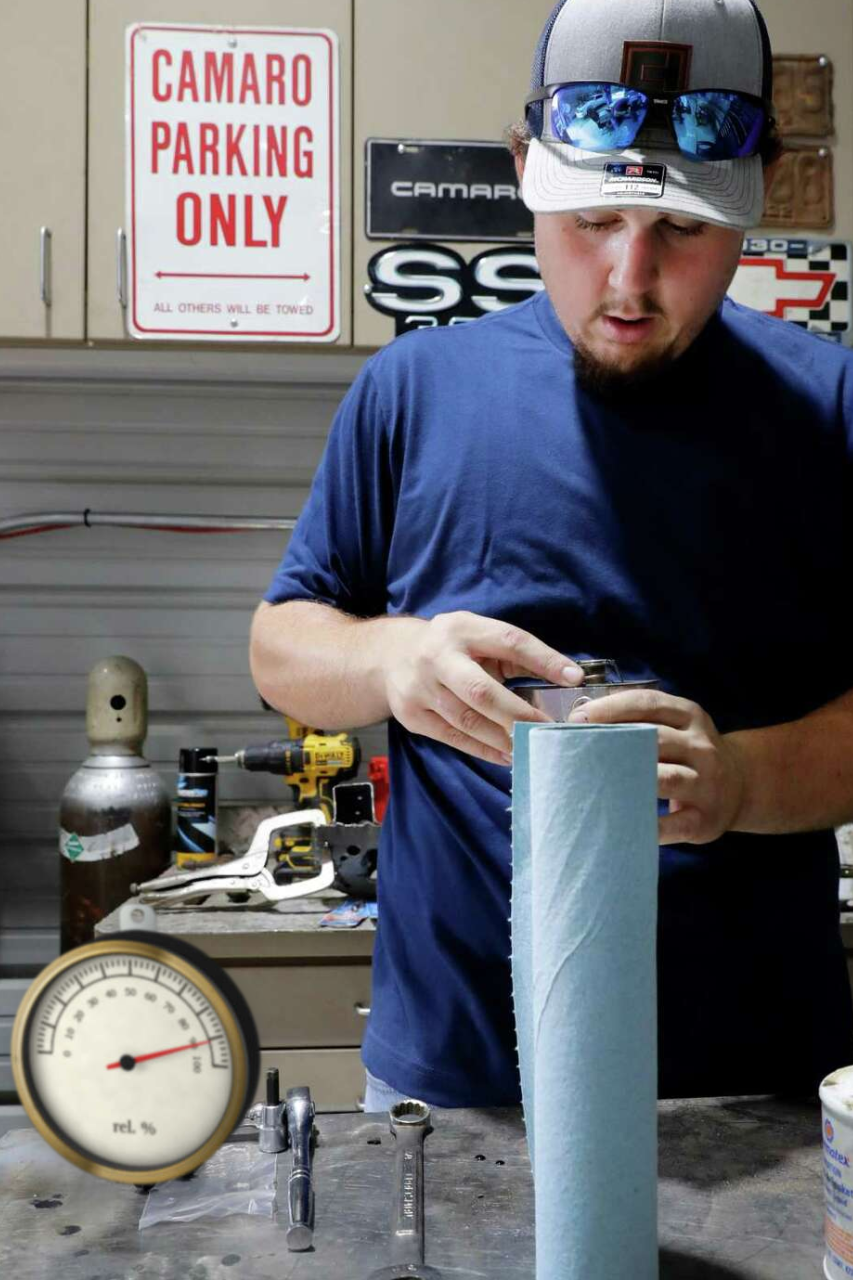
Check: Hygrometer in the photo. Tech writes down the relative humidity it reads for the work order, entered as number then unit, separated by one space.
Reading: 90 %
